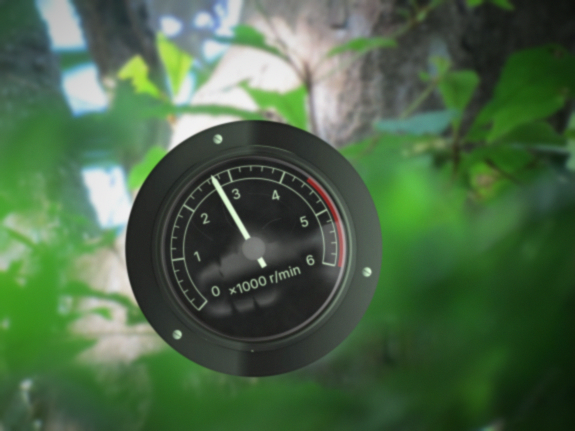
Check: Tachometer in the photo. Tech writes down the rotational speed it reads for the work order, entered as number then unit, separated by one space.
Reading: 2700 rpm
